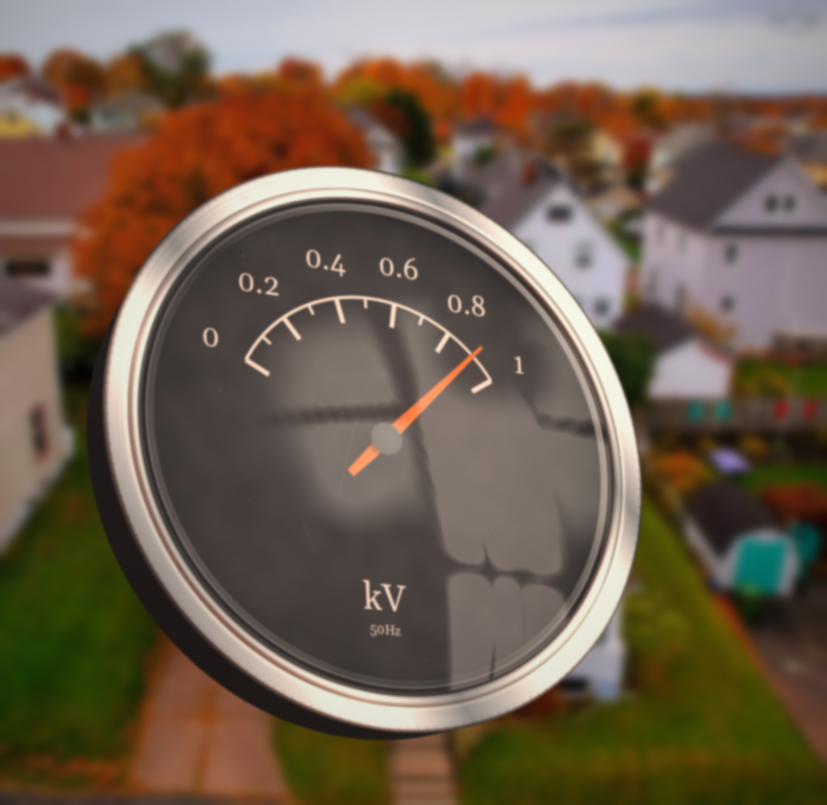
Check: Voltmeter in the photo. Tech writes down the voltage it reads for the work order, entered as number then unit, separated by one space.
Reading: 0.9 kV
